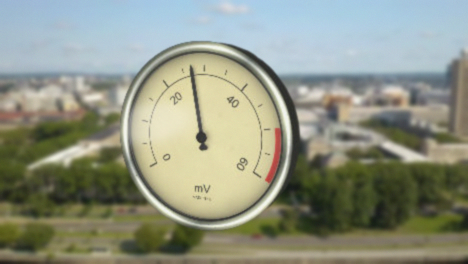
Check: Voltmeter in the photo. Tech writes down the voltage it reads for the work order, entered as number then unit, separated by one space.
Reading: 27.5 mV
